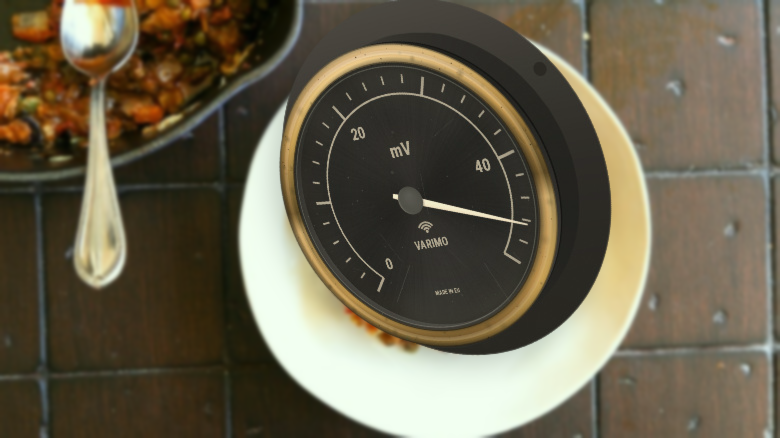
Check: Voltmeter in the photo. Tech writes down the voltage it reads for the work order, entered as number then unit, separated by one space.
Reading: 46 mV
